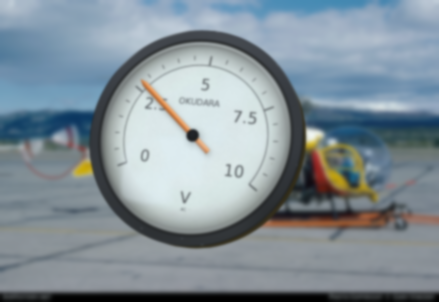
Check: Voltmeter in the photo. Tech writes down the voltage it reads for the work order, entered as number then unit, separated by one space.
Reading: 2.75 V
